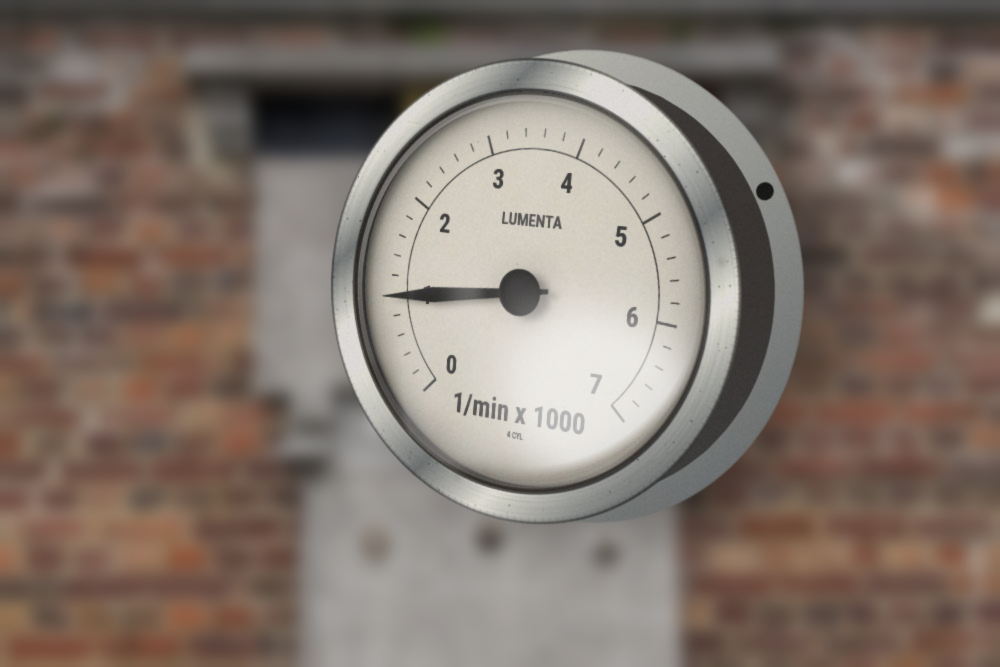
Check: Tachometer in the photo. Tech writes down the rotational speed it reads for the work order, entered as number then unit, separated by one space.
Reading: 1000 rpm
